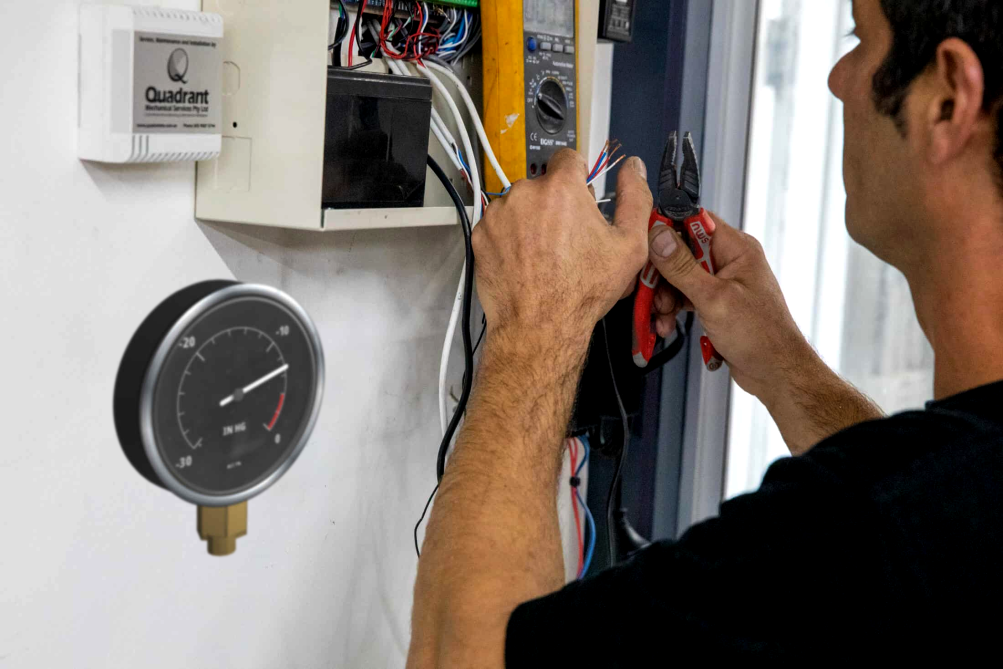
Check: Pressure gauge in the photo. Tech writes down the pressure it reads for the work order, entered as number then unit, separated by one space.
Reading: -7 inHg
